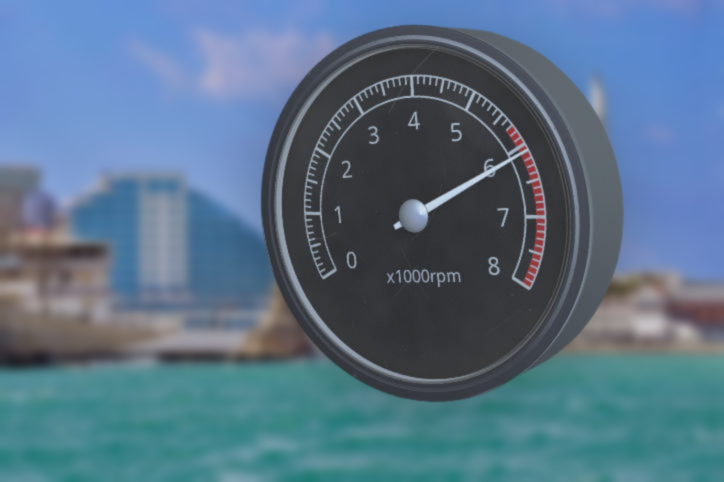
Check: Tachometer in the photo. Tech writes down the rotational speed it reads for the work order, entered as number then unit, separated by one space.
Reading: 6100 rpm
